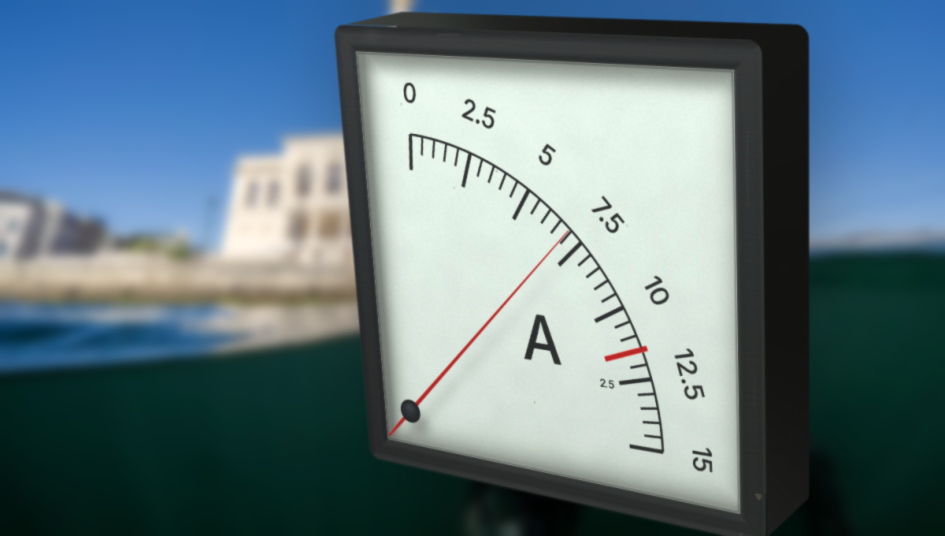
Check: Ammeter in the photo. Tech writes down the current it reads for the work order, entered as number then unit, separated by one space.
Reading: 7 A
